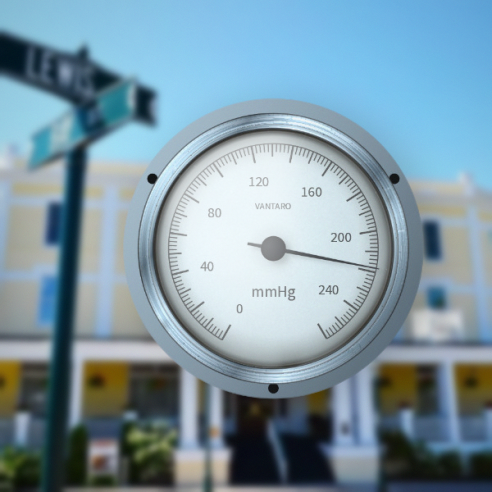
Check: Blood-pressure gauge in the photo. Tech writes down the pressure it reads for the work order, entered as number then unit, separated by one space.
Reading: 218 mmHg
